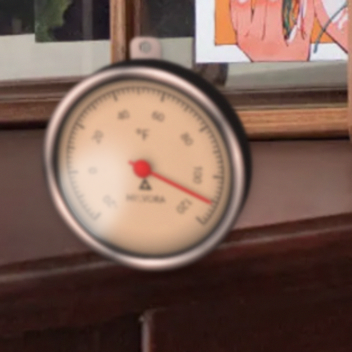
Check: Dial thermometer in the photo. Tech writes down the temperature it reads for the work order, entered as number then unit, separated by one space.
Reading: 110 °F
